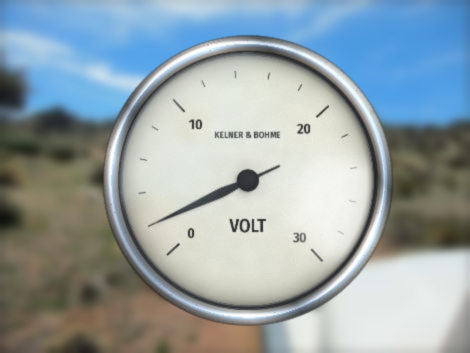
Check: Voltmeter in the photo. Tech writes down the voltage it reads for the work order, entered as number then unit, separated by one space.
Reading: 2 V
